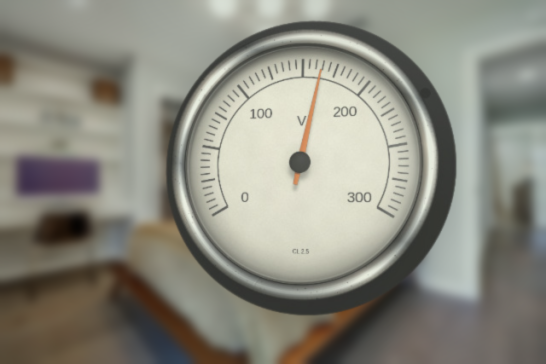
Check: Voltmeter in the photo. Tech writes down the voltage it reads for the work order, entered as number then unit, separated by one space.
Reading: 165 V
